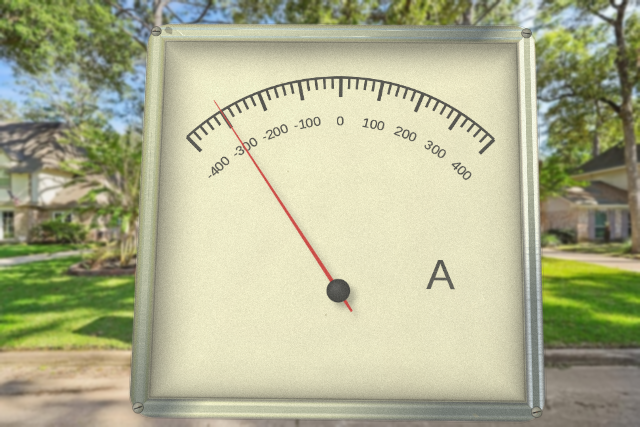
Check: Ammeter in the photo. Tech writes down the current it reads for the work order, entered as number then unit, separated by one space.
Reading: -300 A
